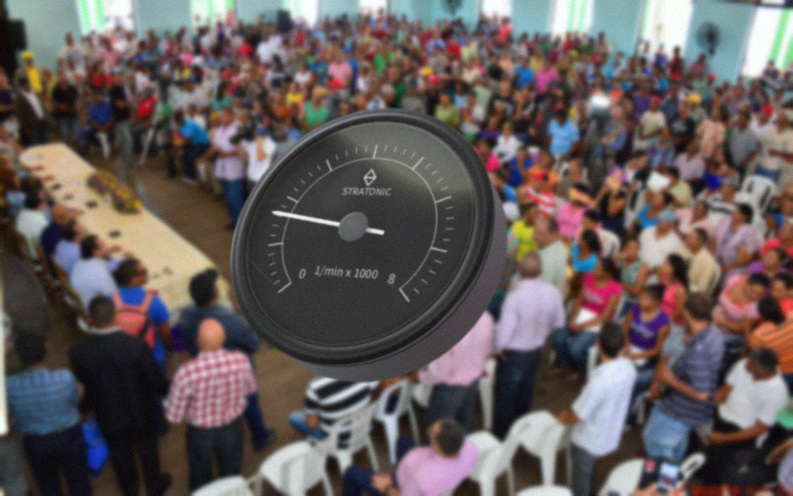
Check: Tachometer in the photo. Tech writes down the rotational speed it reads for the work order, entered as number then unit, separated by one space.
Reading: 1600 rpm
